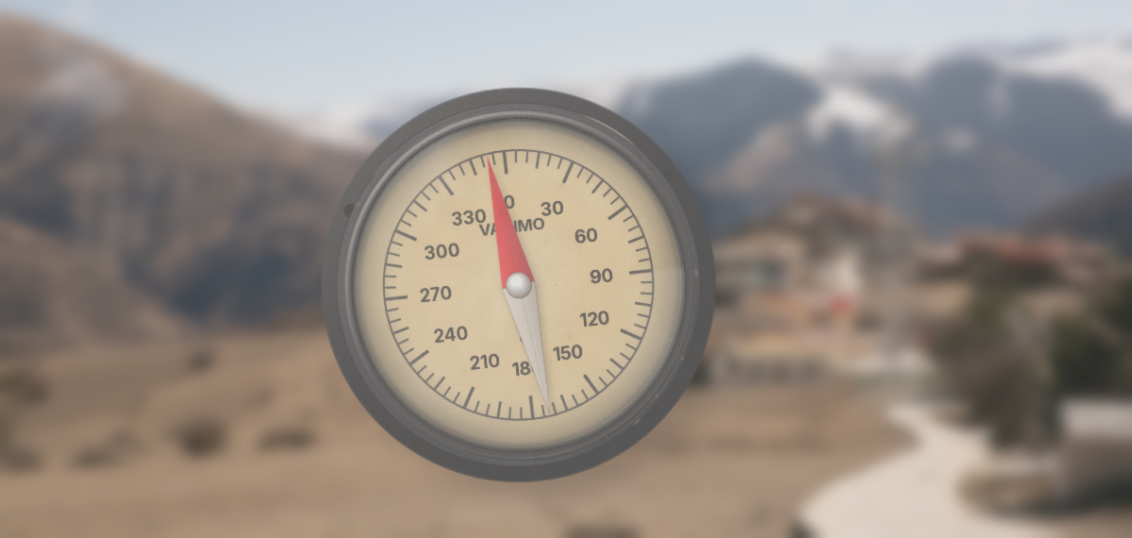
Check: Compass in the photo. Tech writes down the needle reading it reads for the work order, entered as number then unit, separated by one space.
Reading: 352.5 °
